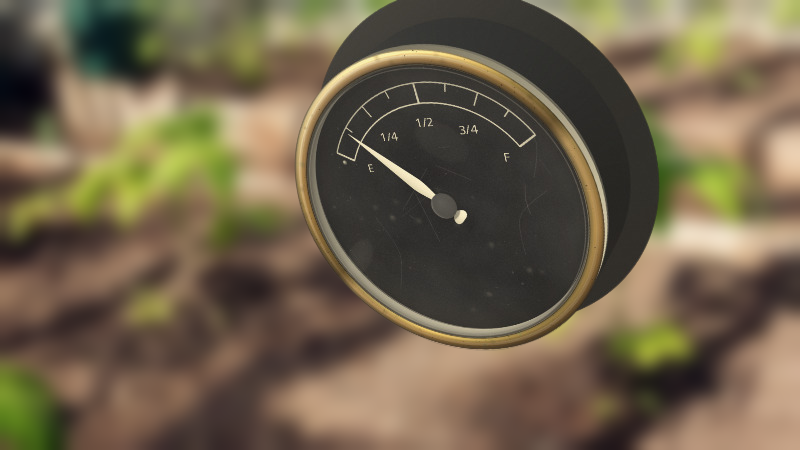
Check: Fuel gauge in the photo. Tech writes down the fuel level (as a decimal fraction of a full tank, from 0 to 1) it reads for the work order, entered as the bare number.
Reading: 0.125
